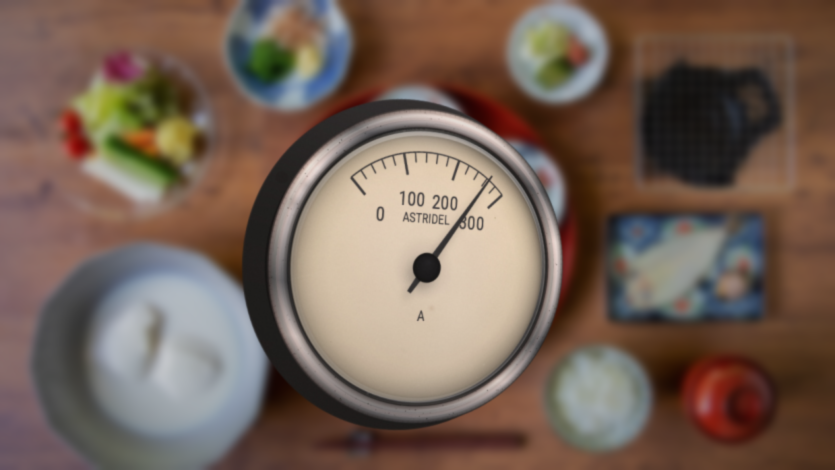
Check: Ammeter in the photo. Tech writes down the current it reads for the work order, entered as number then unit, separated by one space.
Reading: 260 A
